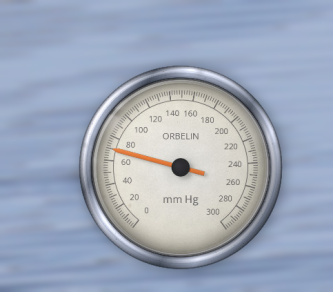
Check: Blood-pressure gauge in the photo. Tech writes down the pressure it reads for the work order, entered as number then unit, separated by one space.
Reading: 70 mmHg
